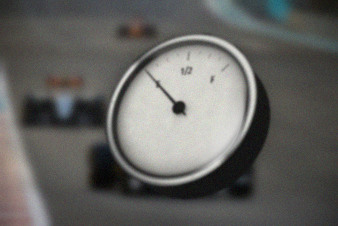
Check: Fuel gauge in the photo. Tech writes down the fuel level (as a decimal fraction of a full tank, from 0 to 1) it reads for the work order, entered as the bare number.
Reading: 0
